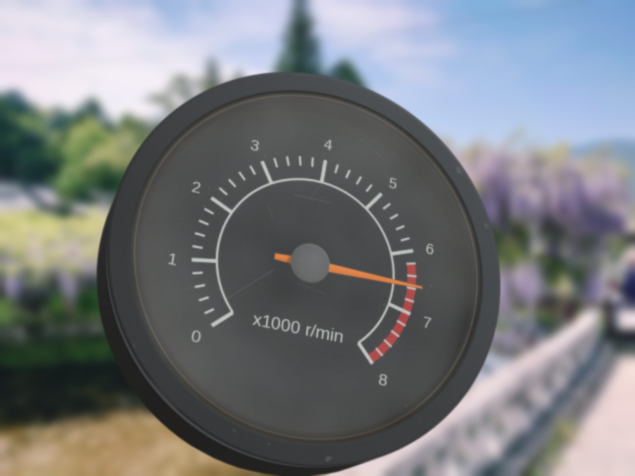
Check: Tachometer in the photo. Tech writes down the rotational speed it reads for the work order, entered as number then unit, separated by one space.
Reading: 6600 rpm
